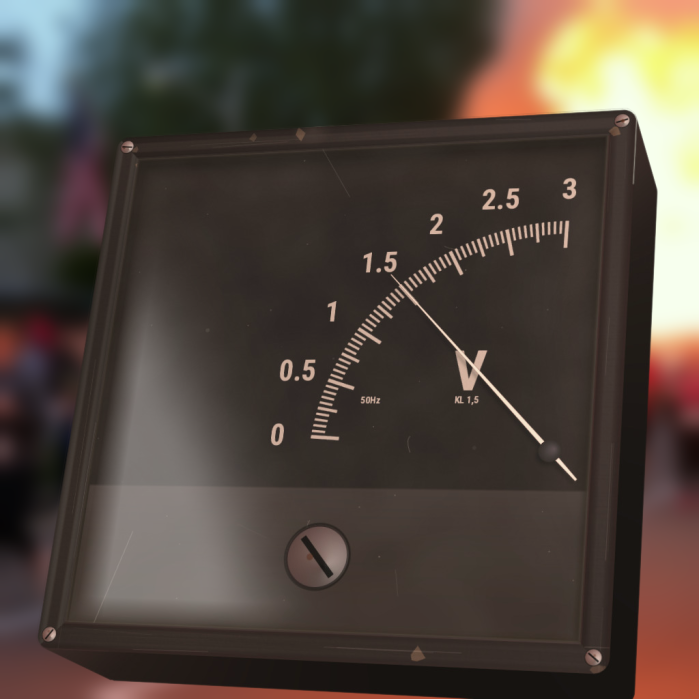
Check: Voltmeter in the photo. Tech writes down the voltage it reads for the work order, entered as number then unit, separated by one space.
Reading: 1.5 V
